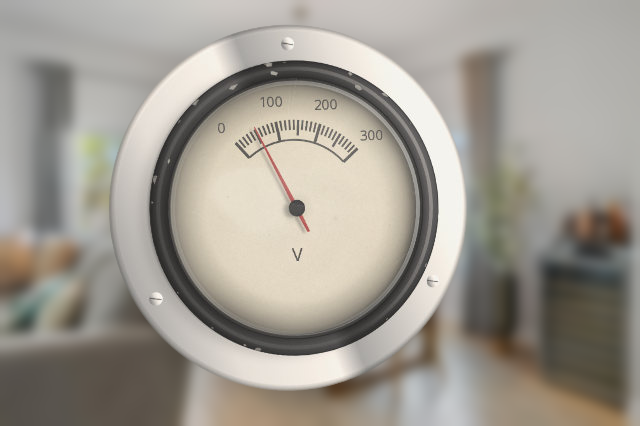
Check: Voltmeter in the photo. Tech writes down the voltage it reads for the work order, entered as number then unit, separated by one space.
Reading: 50 V
